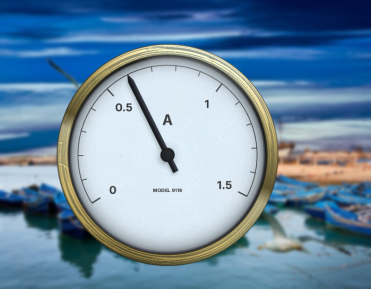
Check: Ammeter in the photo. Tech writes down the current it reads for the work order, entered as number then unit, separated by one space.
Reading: 0.6 A
